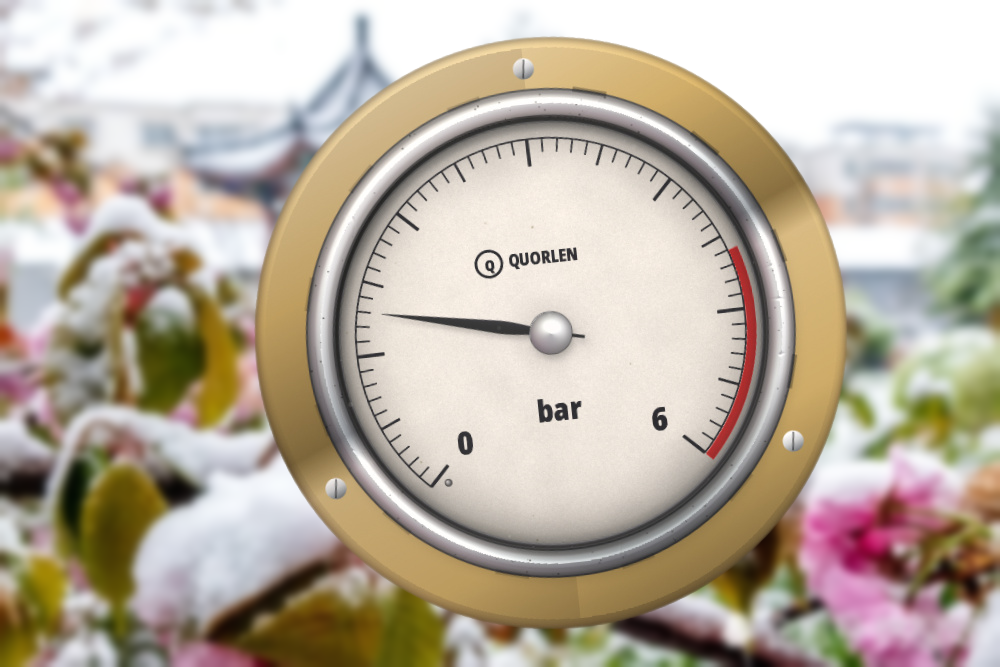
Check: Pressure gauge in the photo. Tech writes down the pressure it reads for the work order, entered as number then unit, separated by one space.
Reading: 1.3 bar
